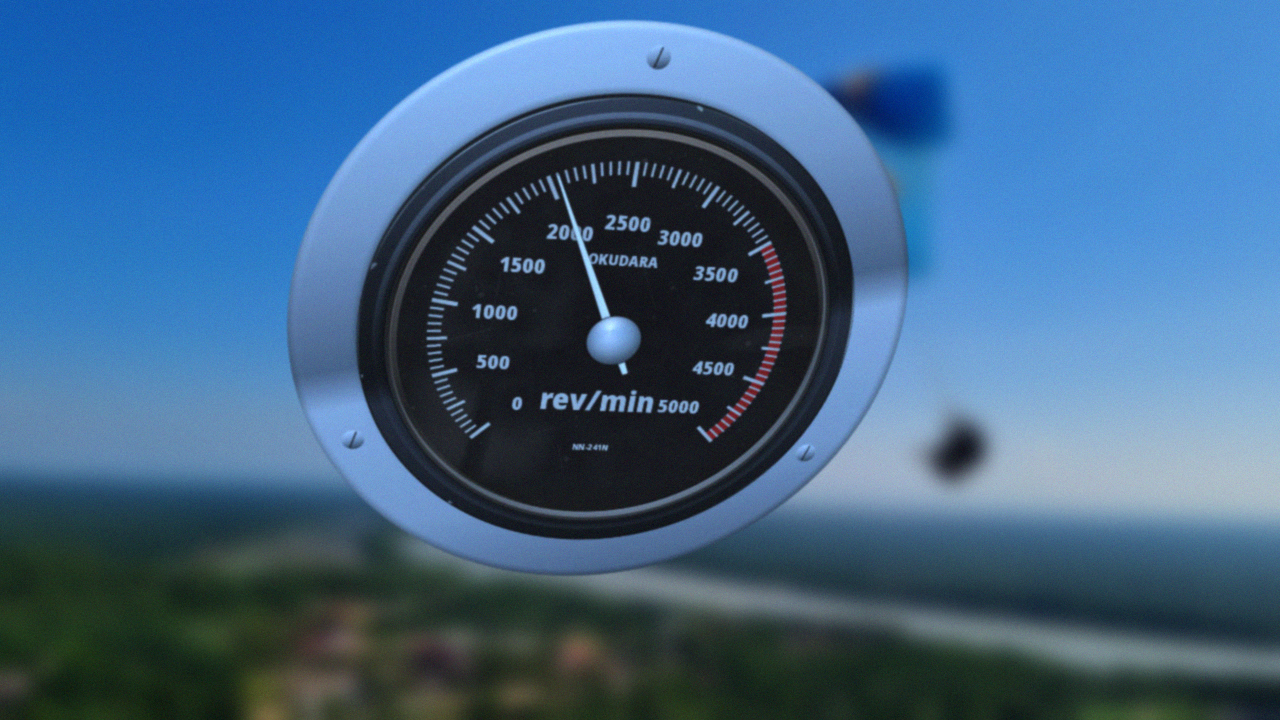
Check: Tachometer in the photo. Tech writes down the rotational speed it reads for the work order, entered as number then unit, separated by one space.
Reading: 2050 rpm
